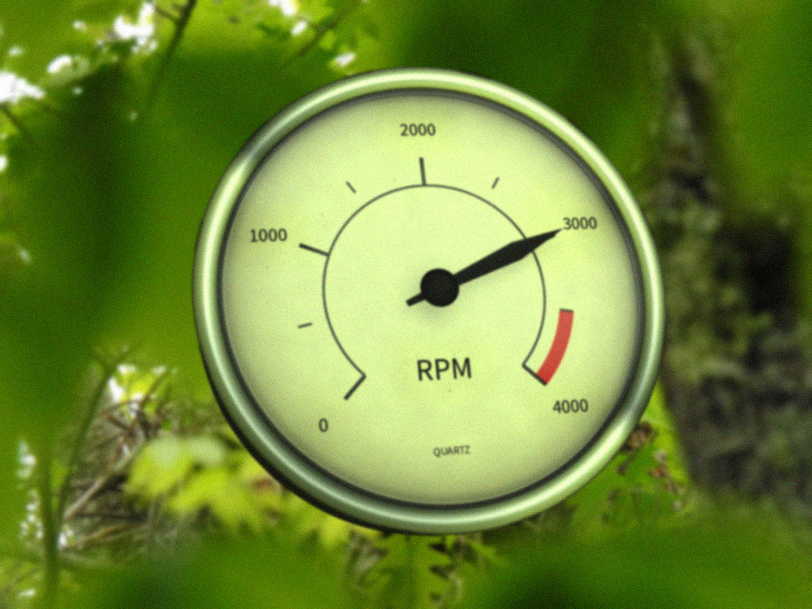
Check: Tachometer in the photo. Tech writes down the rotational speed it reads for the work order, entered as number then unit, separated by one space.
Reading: 3000 rpm
